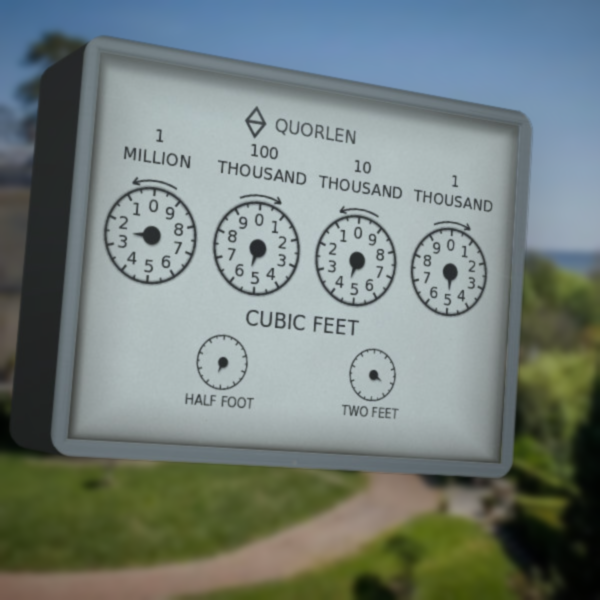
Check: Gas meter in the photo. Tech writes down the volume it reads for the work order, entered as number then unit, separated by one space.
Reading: 254500 ft³
